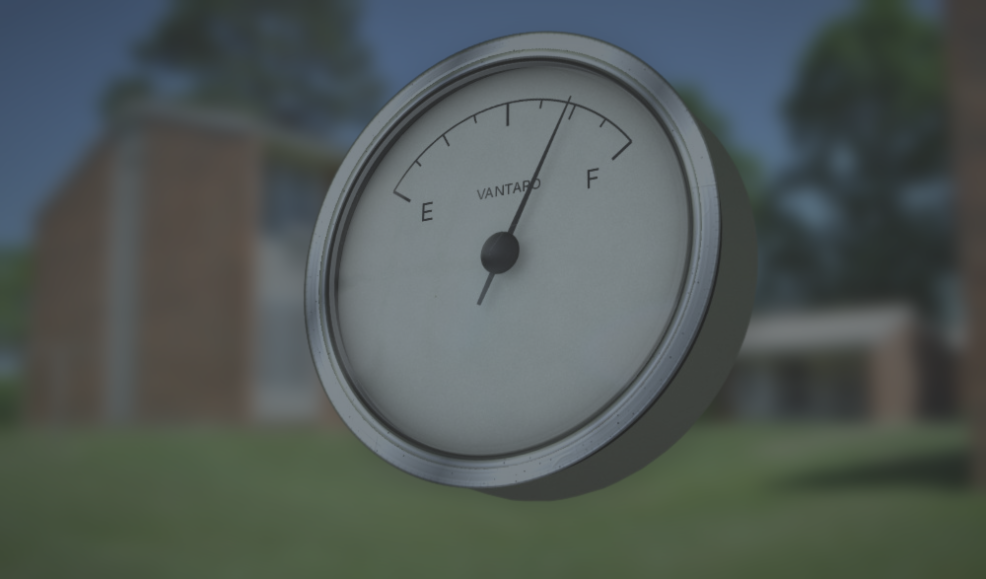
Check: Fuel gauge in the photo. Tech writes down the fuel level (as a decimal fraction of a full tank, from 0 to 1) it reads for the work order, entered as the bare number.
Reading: 0.75
